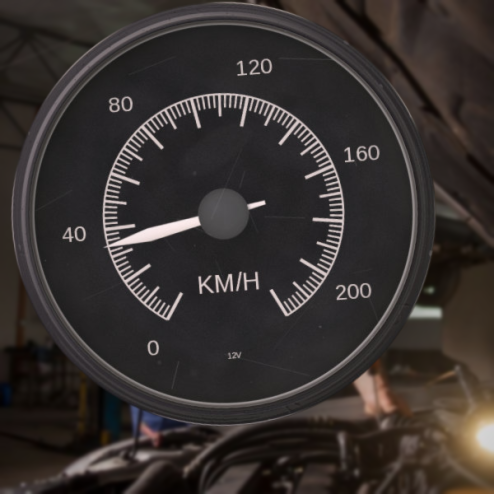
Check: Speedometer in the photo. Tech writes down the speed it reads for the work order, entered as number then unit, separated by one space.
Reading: 34 km/h
